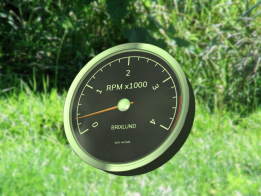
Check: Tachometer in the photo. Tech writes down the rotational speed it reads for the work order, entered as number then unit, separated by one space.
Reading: 300 rpm
